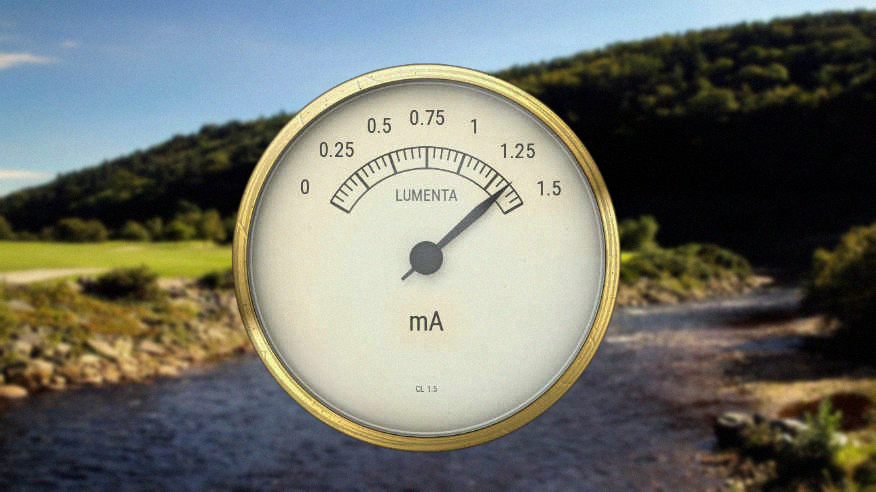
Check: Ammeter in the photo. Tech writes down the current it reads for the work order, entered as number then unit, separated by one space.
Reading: 1.35 mA
